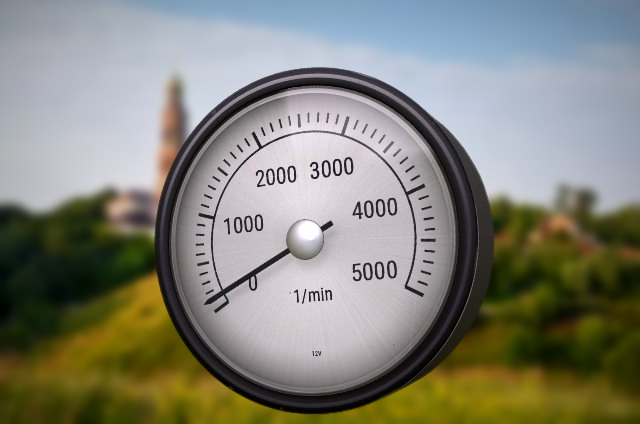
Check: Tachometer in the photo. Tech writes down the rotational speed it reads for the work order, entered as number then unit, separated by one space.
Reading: 100 rpm
